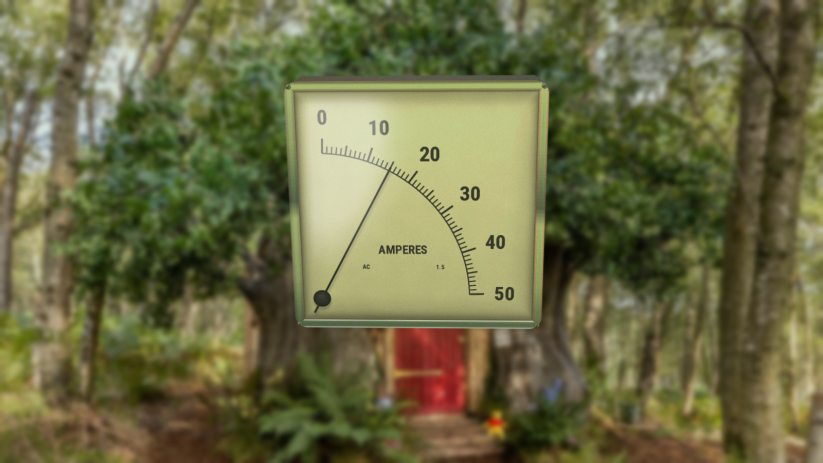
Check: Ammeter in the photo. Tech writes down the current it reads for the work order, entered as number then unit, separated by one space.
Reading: 15 A
